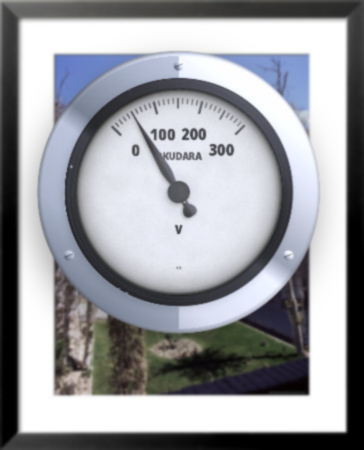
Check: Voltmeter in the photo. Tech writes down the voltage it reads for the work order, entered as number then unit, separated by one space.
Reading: 50 V
